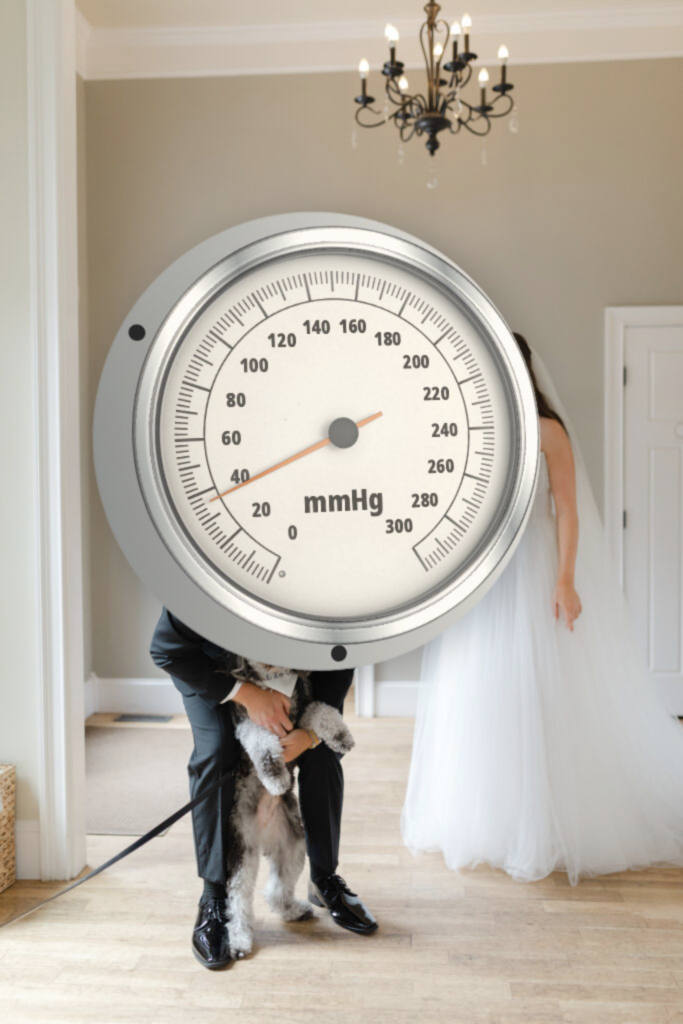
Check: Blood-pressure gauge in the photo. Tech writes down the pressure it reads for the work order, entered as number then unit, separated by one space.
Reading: 36 mmHg
